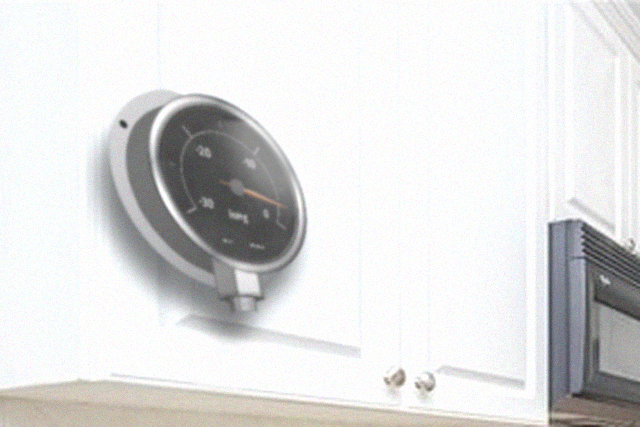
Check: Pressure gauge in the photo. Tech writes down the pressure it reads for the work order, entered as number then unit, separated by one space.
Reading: -2.5 inHg
